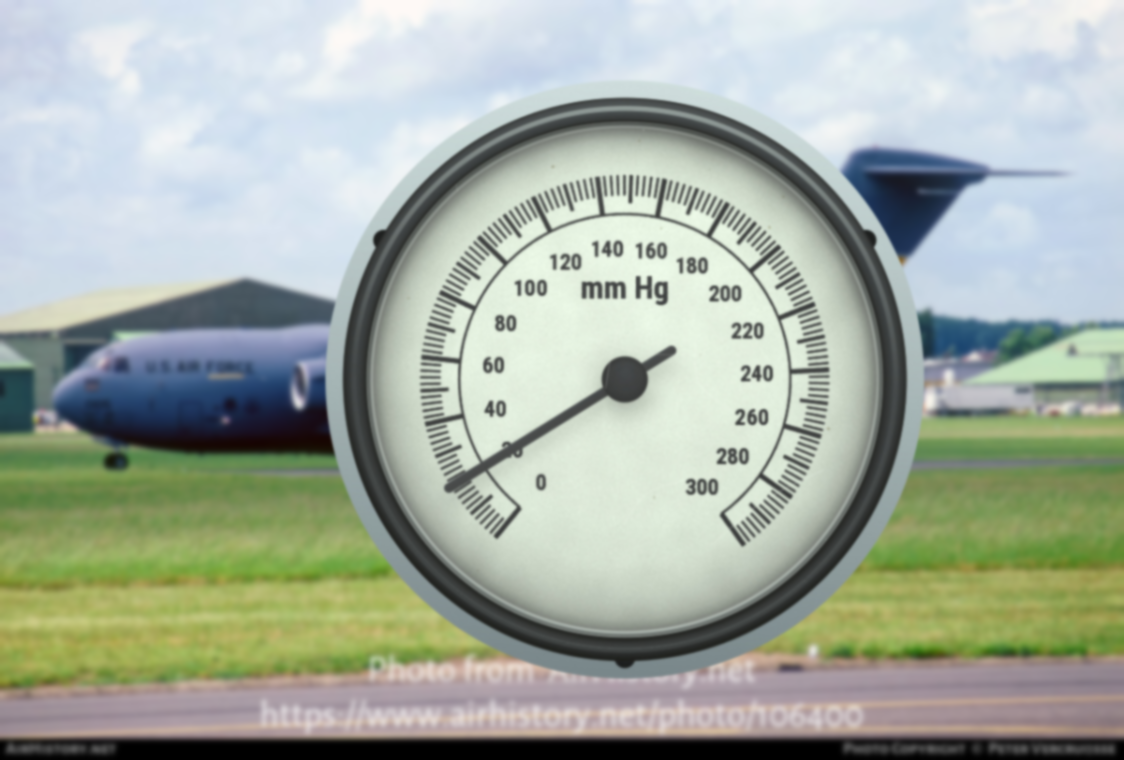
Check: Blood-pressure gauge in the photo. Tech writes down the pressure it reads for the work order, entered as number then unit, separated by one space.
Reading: 20 mmHg
